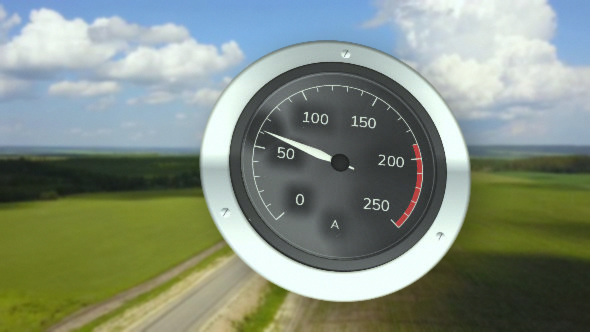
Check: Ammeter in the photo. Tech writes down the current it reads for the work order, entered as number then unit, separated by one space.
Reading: 60 A
